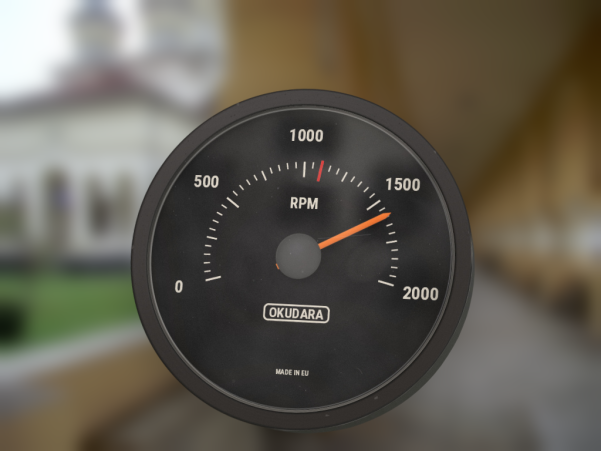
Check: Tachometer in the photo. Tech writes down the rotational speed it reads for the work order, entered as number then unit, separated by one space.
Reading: 1600 rpm
